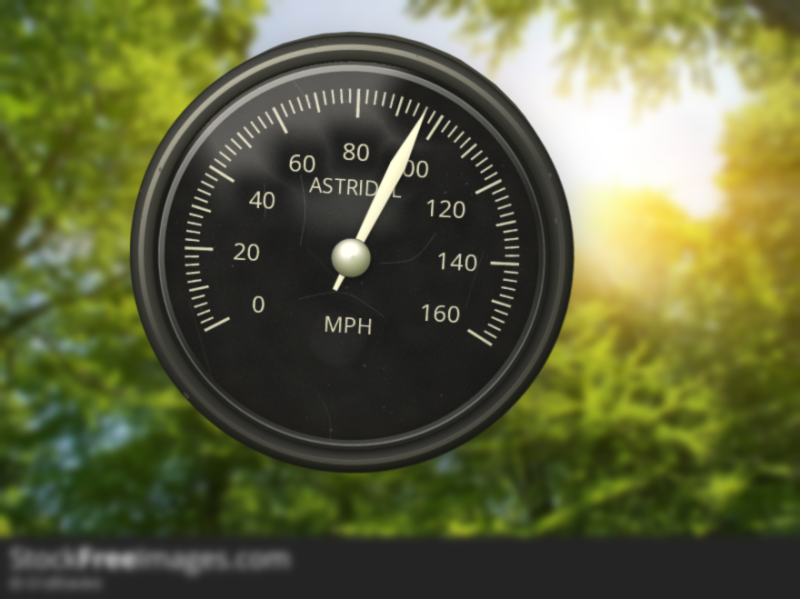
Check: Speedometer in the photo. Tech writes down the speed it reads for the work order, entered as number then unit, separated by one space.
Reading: 96 mph
